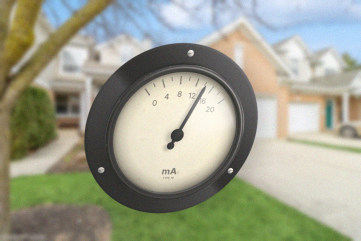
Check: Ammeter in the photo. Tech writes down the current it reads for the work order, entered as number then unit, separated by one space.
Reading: 14 mA
